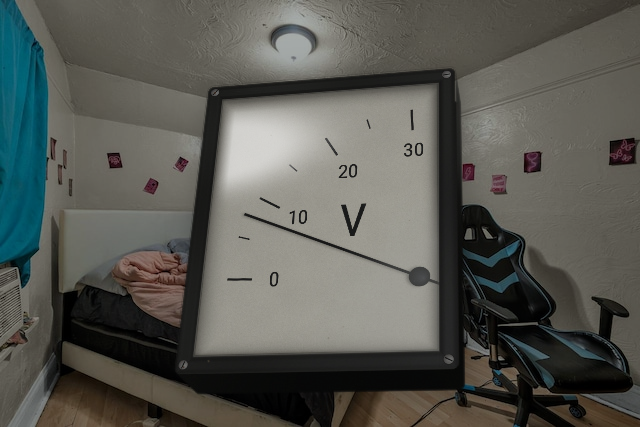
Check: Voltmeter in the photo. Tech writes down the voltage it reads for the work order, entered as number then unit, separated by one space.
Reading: 7.5 V
